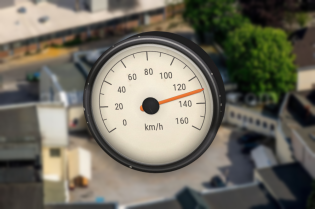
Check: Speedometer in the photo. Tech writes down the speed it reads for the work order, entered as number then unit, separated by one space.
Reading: 130 km/h
